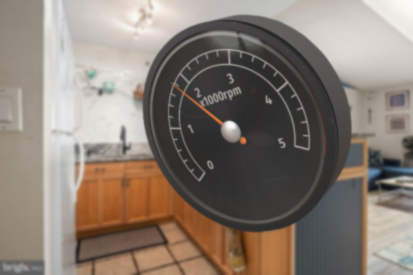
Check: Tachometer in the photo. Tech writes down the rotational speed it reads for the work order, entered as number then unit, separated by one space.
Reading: 1800 rpm
